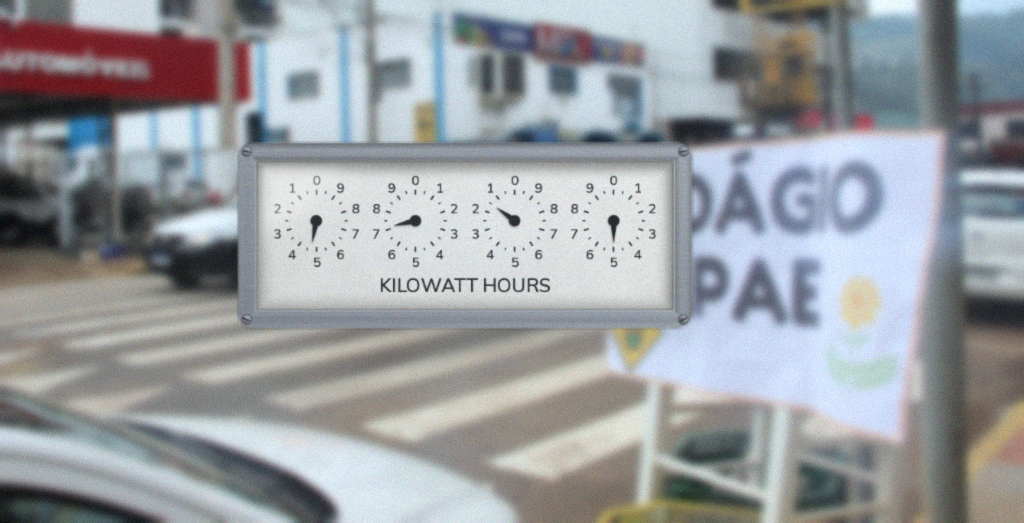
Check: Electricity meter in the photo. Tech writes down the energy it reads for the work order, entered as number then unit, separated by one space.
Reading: 4715 kWh
